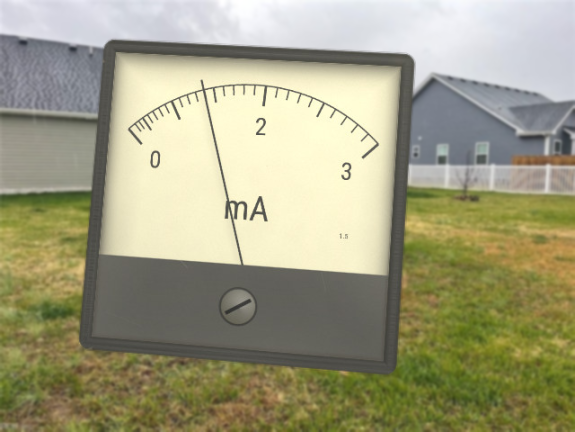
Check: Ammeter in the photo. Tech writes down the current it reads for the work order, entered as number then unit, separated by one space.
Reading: 1.4 mA
